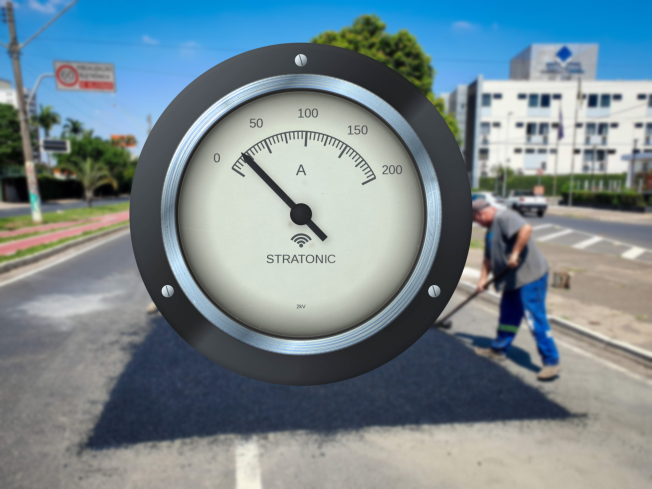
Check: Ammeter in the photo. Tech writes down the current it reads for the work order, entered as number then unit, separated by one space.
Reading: 20 A
